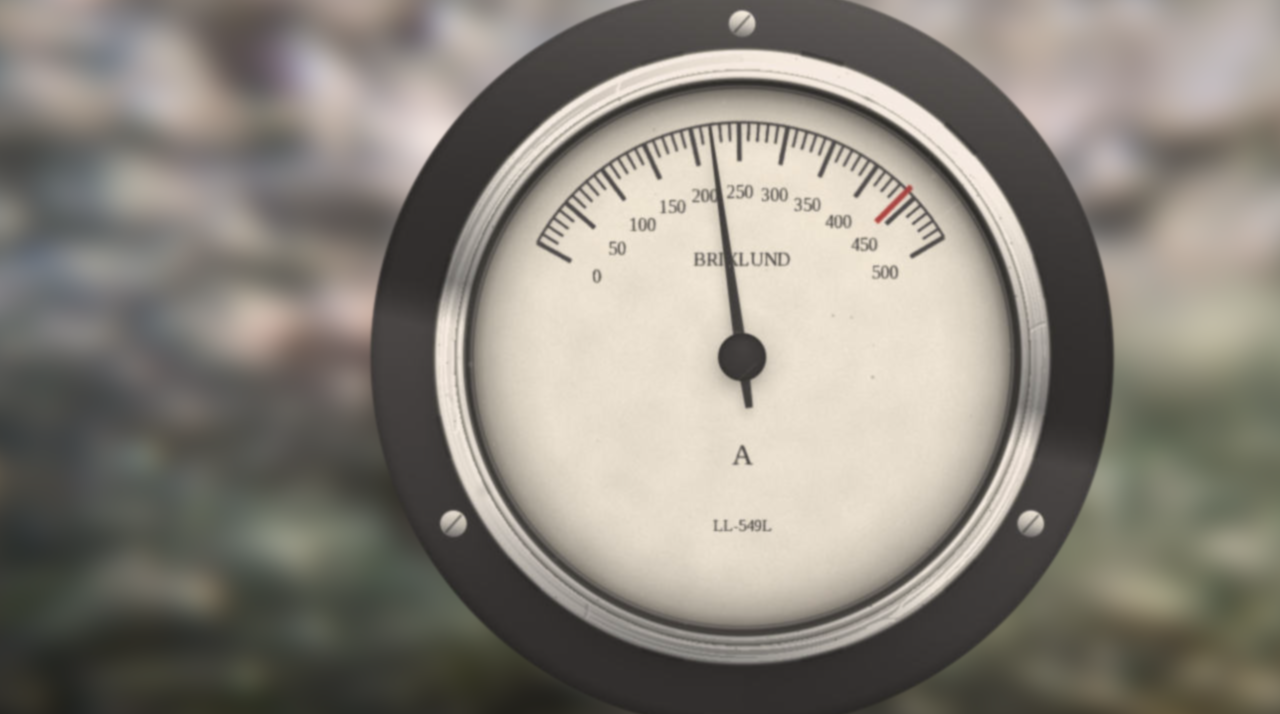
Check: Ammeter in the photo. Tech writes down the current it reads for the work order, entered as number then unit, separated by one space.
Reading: 220 A
